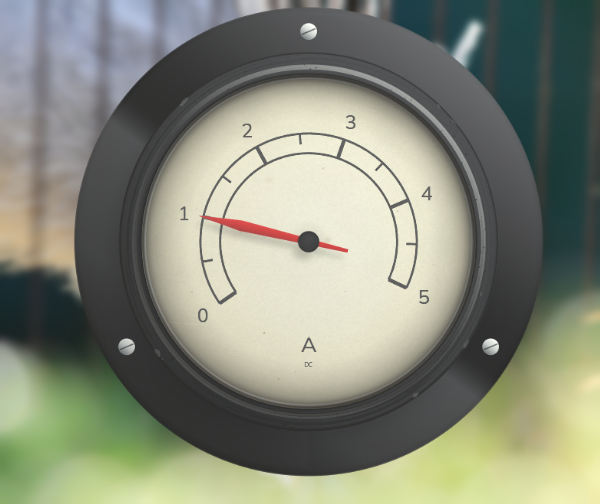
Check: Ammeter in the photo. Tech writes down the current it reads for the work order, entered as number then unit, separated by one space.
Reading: 1 A
